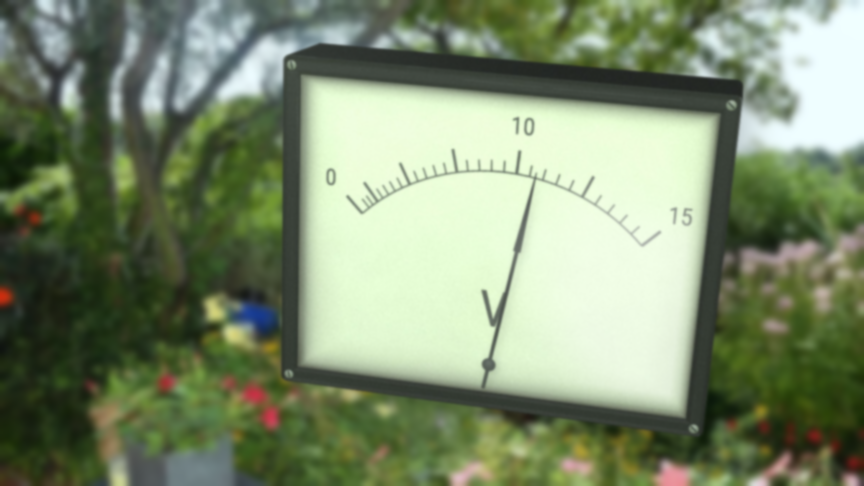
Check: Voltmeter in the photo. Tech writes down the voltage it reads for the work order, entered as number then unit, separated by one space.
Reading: 10.75 V
